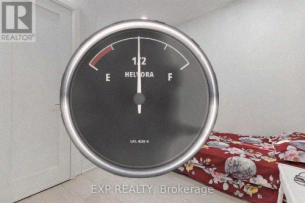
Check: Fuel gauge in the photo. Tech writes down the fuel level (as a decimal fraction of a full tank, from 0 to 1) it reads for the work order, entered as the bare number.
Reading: 0.5
